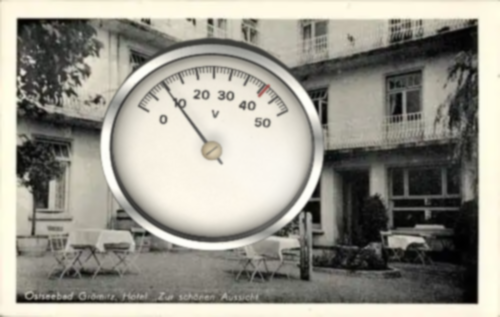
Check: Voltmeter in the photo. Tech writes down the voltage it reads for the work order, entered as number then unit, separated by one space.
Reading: 10 V
